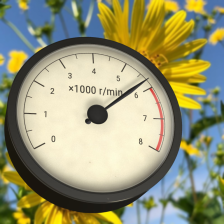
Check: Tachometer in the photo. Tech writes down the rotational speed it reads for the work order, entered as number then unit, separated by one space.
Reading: 5750 rpm
